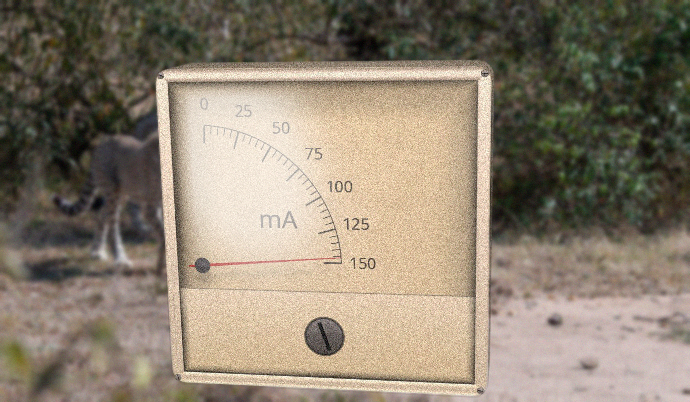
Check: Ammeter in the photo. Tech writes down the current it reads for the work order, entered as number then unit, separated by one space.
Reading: 145 mA
